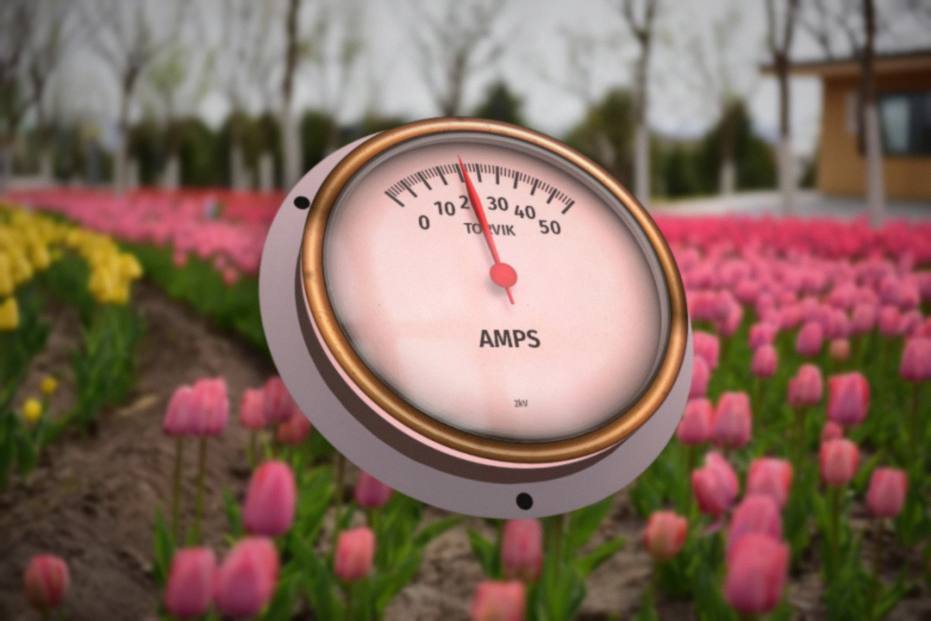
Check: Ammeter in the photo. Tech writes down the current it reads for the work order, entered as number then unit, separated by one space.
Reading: 20 A
